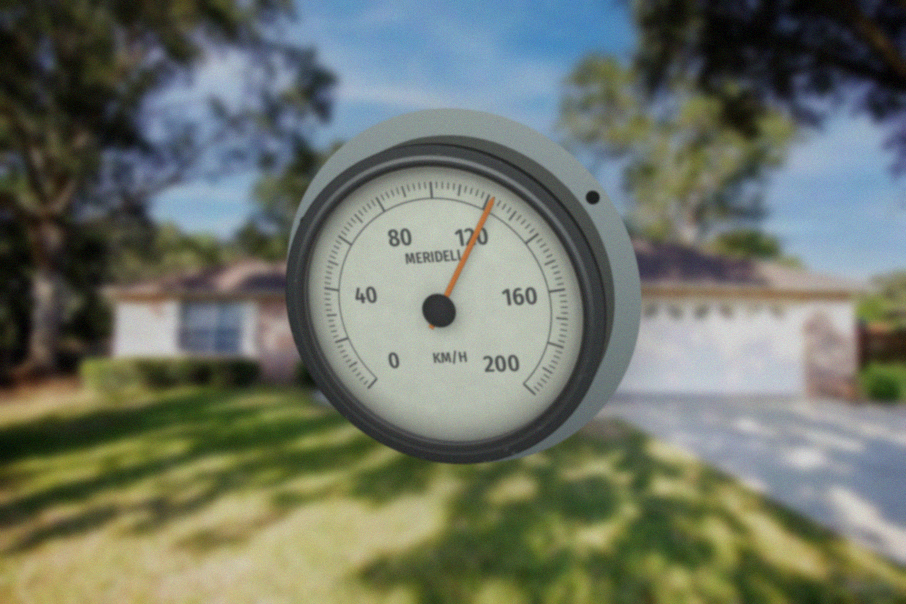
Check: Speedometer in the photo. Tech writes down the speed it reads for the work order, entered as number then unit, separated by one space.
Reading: 122 km/h
